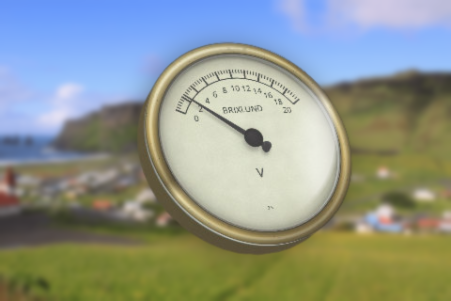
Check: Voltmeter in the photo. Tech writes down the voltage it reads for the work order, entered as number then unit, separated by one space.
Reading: 2 V
